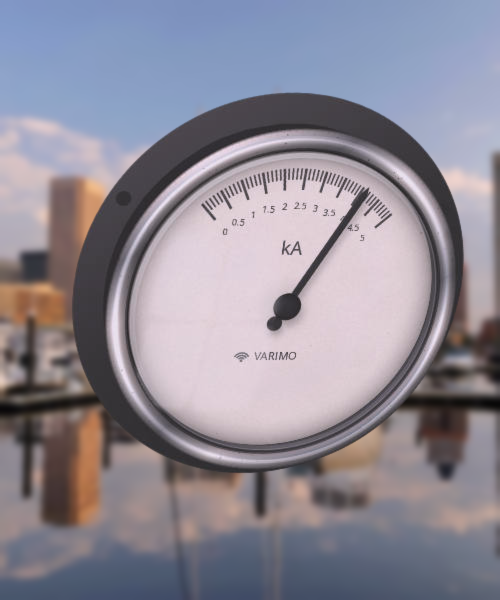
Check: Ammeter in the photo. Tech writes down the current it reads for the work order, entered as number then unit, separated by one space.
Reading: 4 kA
